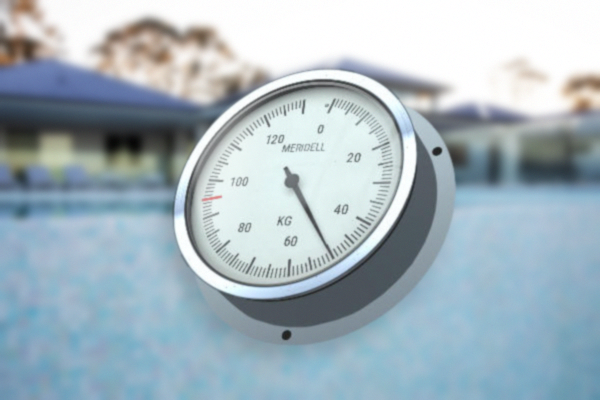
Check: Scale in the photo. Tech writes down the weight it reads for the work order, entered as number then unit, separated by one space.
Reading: 50 kg
